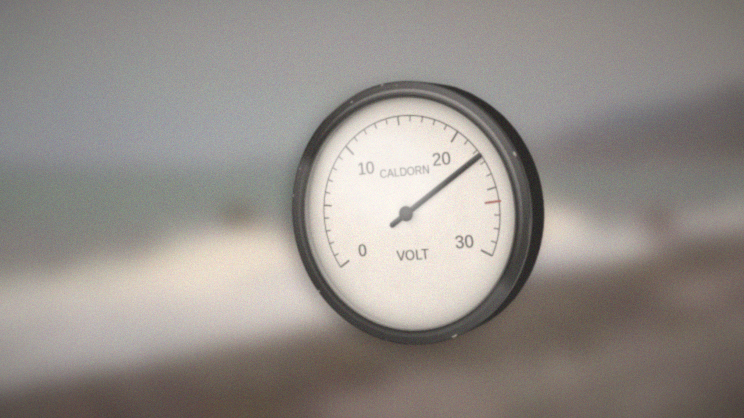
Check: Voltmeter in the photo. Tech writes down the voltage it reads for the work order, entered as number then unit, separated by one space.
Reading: 22.5 V
